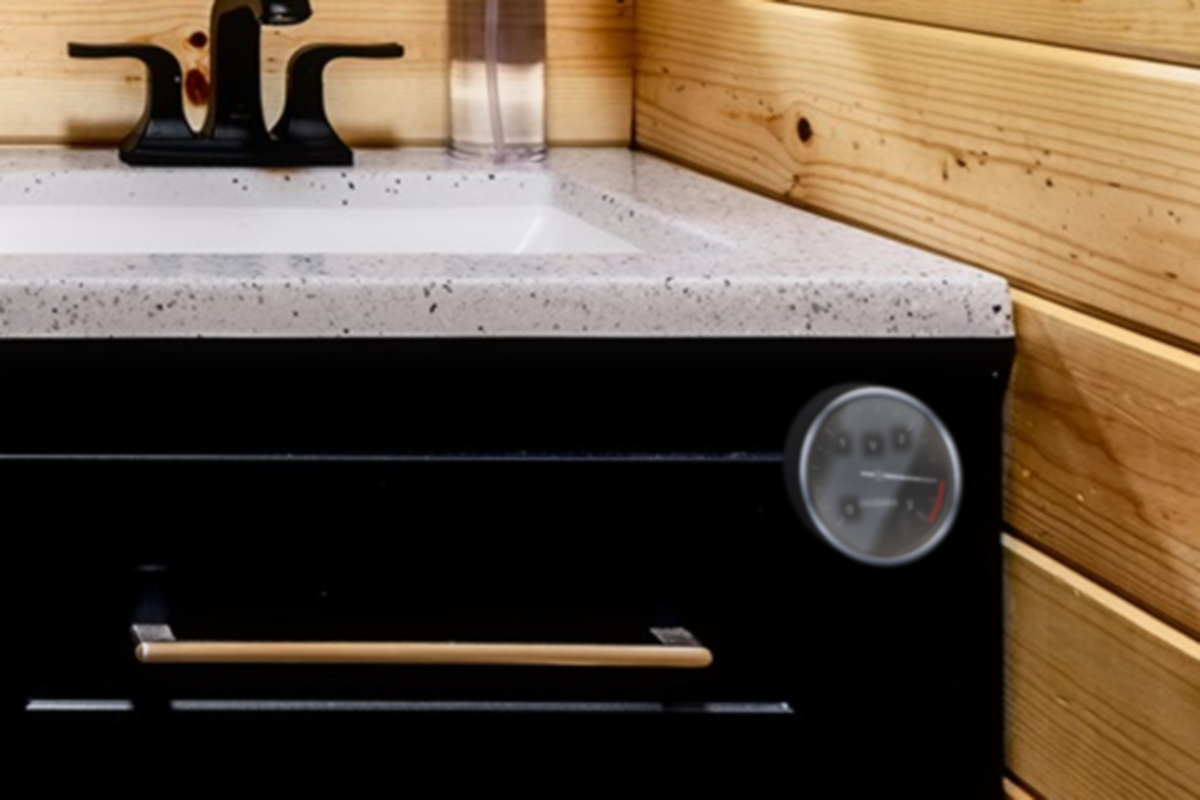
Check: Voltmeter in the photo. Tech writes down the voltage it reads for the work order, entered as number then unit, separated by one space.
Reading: 2.6 V
